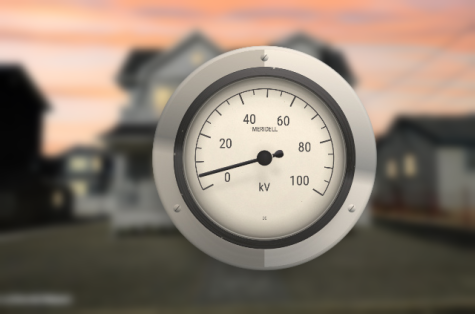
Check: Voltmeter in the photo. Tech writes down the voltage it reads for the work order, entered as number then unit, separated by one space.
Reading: 5 kV
